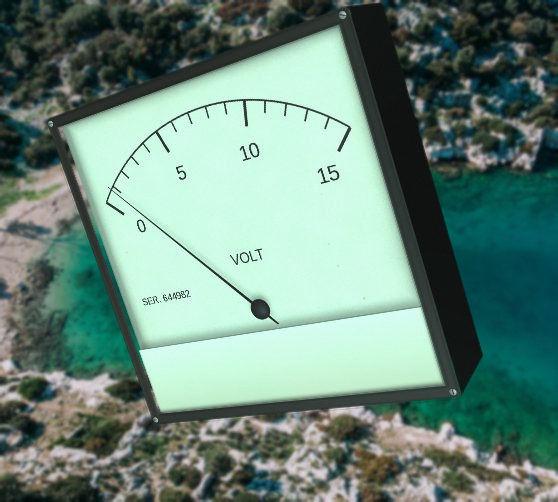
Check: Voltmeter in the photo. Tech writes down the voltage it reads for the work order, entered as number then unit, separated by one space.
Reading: 1 V
